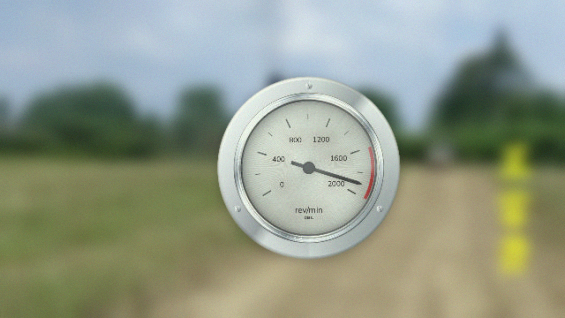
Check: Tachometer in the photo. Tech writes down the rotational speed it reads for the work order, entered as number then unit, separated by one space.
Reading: 1900 rpm
